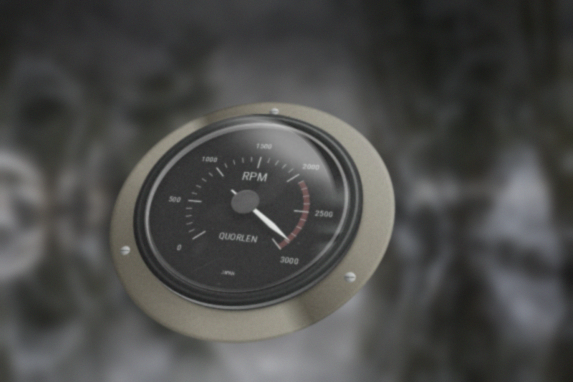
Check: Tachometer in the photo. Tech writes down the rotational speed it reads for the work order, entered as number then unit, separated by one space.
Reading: 2900 rpm
